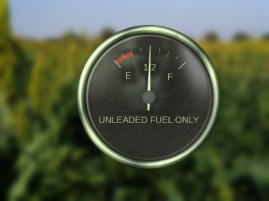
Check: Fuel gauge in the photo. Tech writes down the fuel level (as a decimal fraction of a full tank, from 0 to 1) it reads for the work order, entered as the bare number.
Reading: 0.5
